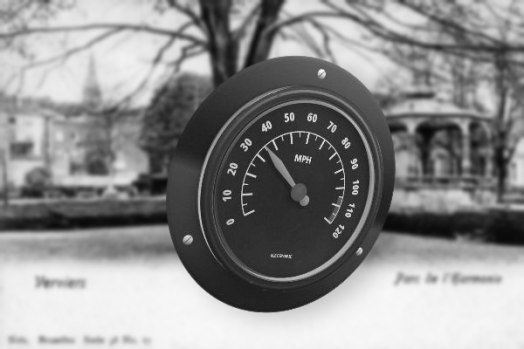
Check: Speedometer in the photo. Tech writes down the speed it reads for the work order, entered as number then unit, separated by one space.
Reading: 35 mph
